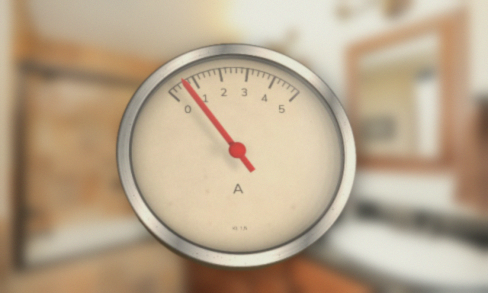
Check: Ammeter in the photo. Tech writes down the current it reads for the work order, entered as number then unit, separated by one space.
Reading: 0.6 A
